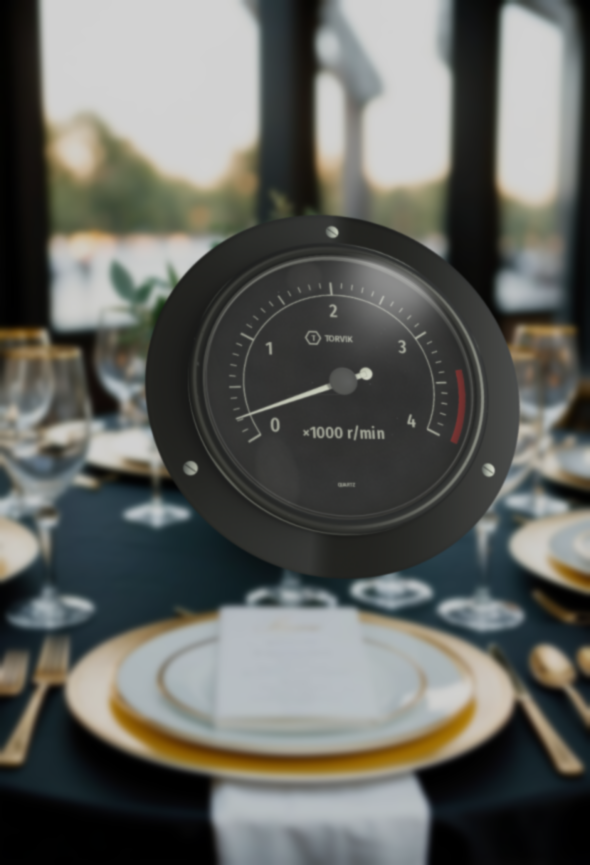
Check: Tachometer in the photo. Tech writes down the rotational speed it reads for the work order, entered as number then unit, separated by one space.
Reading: 200 rpm
